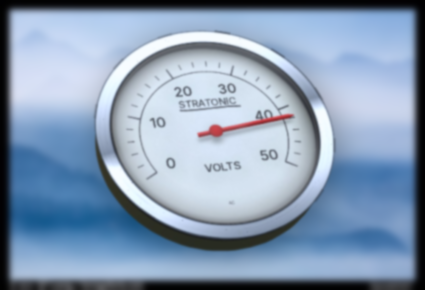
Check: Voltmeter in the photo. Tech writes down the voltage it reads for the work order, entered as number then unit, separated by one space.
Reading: 42 V
